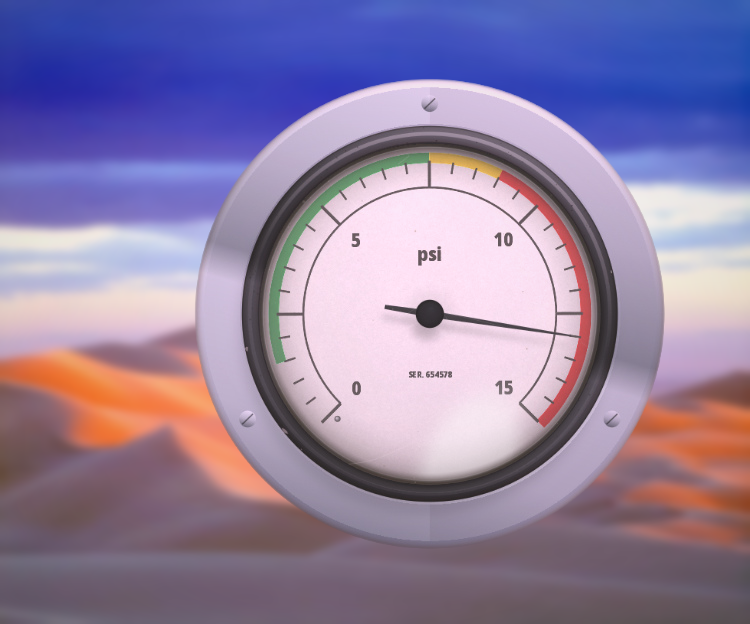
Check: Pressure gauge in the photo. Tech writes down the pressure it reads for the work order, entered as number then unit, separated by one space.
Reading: 13 psi
